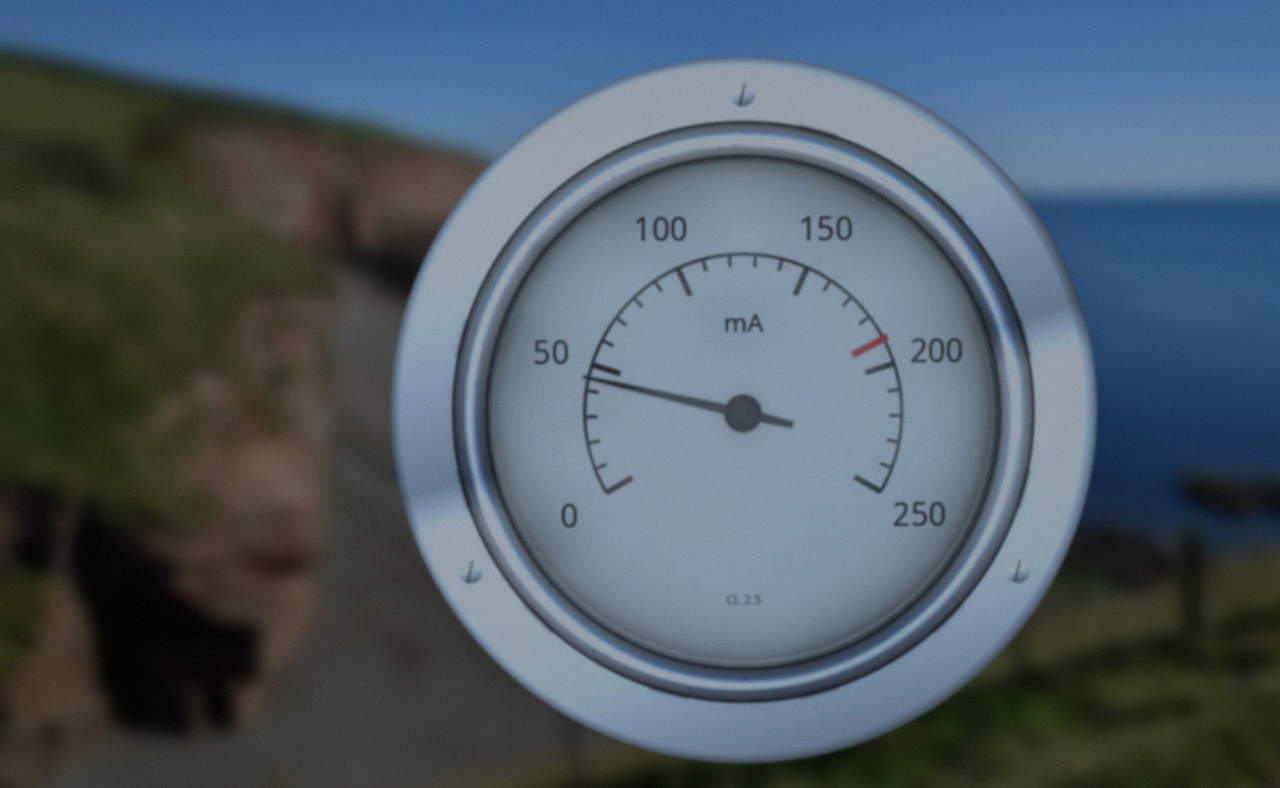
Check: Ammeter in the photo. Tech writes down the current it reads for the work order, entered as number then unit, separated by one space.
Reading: 45 mA
